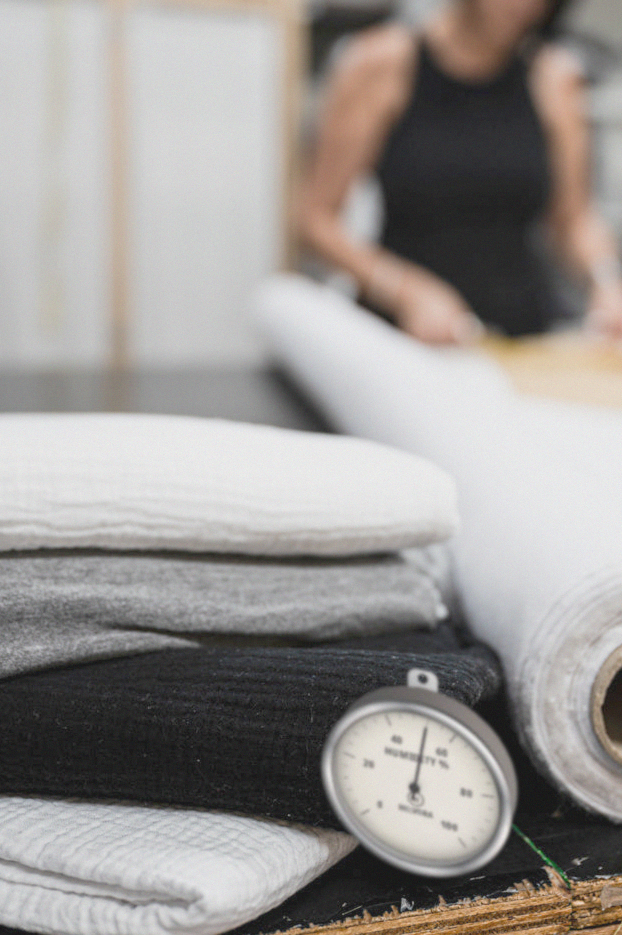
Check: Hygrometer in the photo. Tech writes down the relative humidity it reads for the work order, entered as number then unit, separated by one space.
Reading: 52 %
